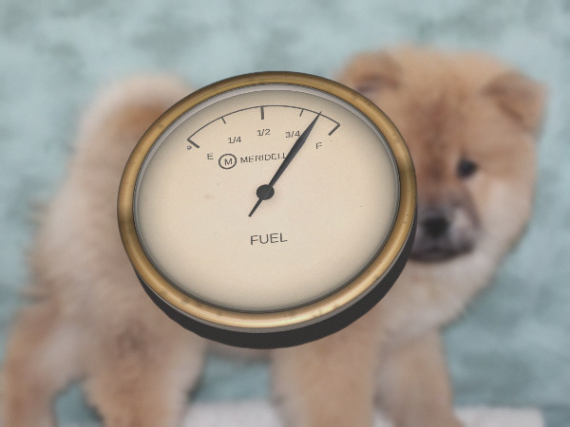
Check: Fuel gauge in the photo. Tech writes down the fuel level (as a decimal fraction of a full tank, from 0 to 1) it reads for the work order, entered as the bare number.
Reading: 0.875
